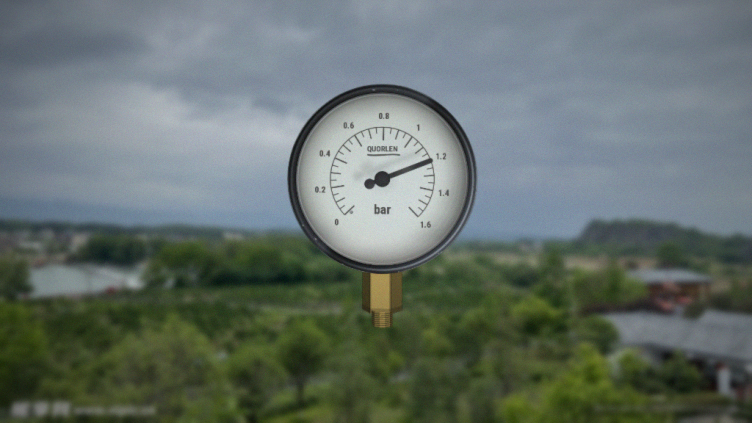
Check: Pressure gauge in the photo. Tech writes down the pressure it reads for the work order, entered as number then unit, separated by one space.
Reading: 1.2 bar
